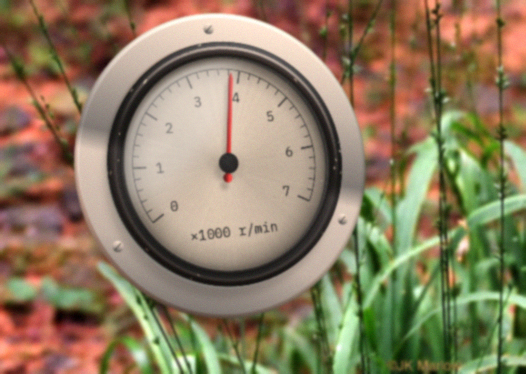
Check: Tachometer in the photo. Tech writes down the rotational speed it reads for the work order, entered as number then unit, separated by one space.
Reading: 3800 rpm
